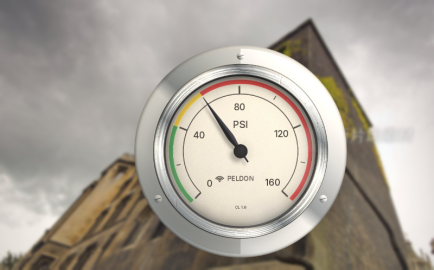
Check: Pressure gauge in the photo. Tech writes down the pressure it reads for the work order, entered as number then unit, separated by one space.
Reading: 60 psi
